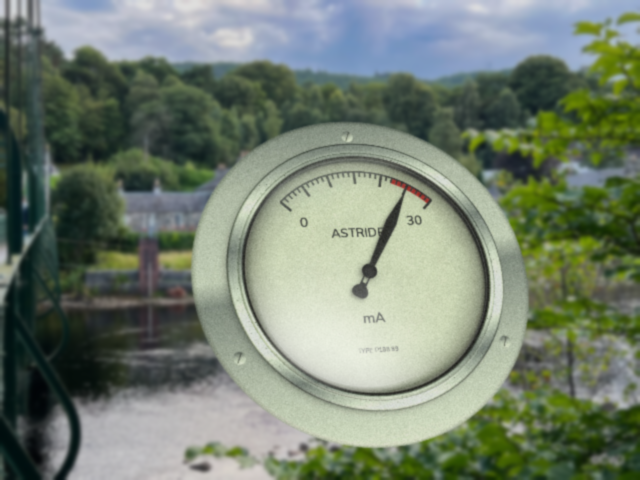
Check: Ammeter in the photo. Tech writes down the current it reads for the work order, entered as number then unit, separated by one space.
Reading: 25 mA
